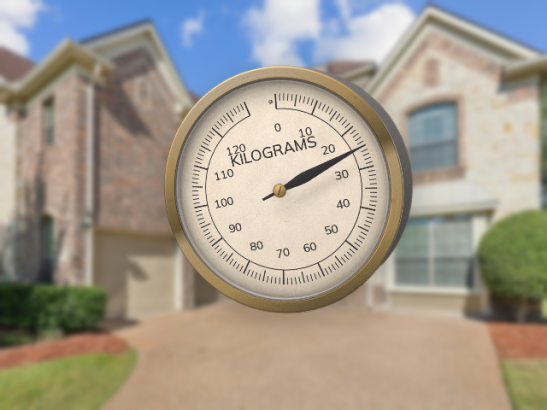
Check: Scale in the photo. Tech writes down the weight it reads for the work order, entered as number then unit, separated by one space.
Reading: 25 kg
